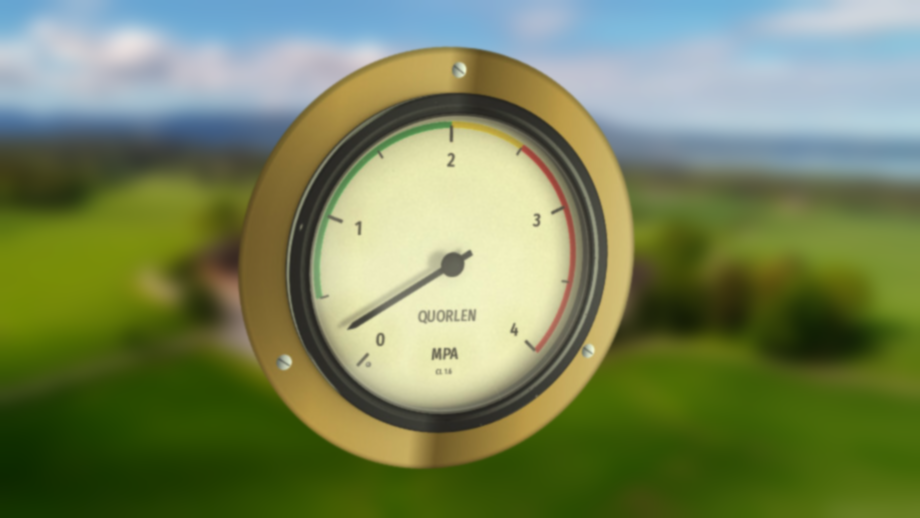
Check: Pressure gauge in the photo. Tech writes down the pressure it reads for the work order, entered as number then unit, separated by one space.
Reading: 0.25 MPa
